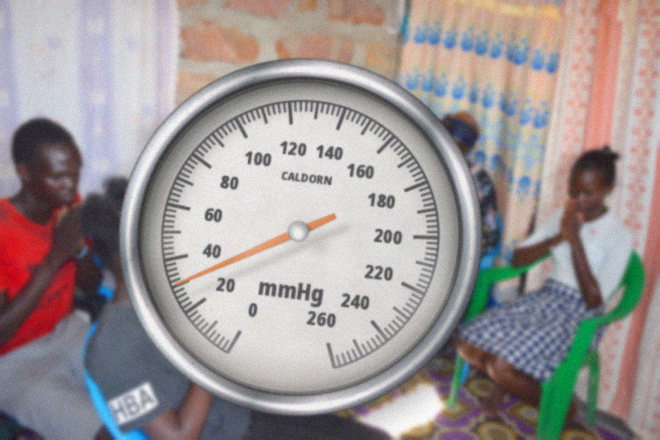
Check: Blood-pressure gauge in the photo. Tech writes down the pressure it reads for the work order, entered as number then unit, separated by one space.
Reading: 30 mmHg
